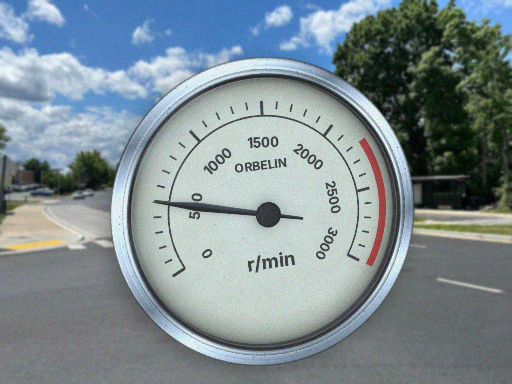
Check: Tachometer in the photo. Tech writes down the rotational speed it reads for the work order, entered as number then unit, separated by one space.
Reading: 500 rpm
